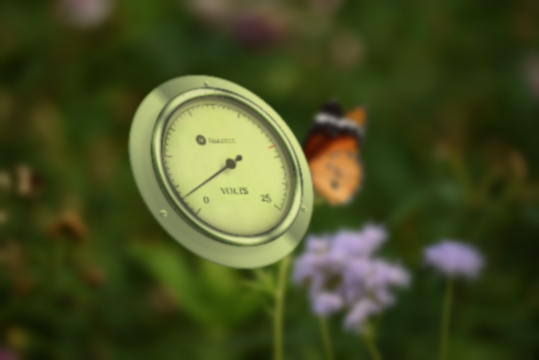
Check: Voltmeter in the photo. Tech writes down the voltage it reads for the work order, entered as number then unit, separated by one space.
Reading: 1.5 V
